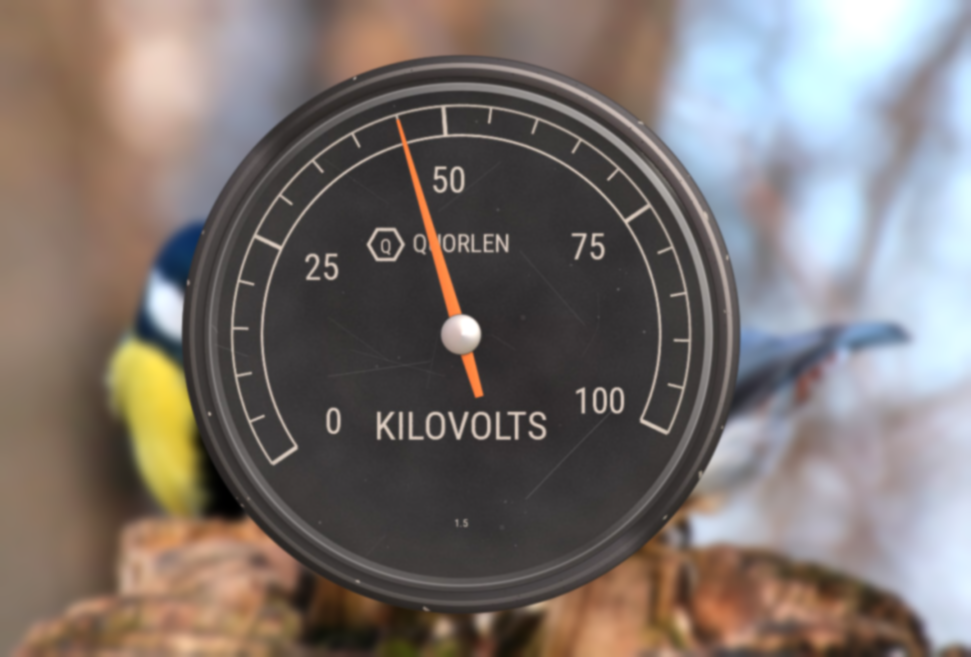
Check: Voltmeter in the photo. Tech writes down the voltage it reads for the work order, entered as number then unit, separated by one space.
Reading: 45 kV
